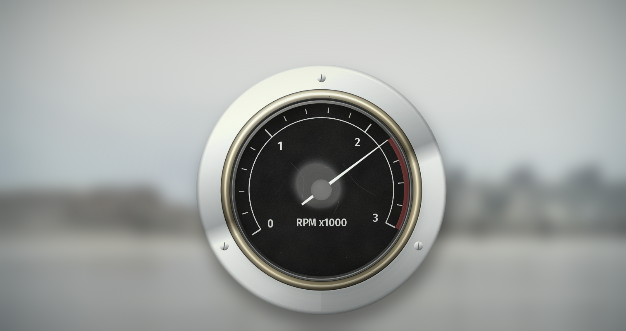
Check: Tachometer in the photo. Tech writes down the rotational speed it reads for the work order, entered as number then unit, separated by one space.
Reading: 2200 rpm
